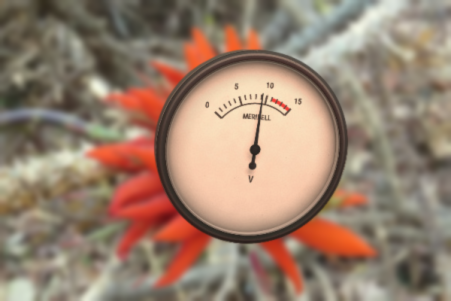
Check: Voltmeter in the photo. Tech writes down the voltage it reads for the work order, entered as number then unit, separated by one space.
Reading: 9 V
